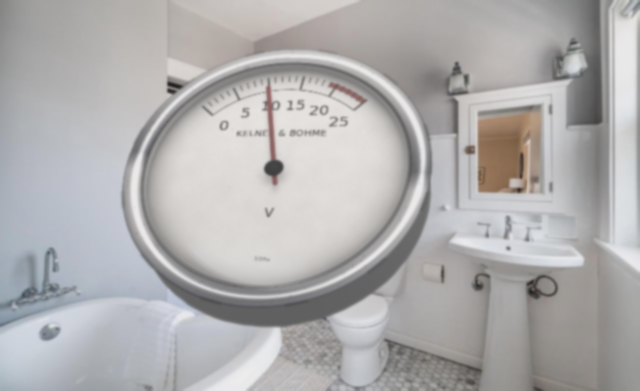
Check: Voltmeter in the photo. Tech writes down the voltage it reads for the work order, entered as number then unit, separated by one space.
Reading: 10 V
